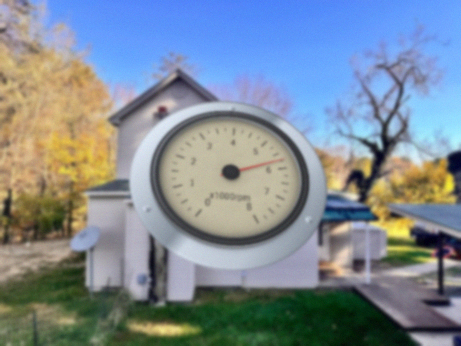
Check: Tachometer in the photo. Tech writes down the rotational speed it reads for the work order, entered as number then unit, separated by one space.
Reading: 5750 rpm
